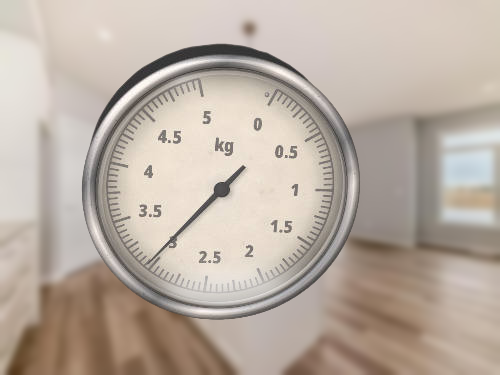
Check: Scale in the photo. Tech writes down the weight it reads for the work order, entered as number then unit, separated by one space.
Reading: 3.05 kg
